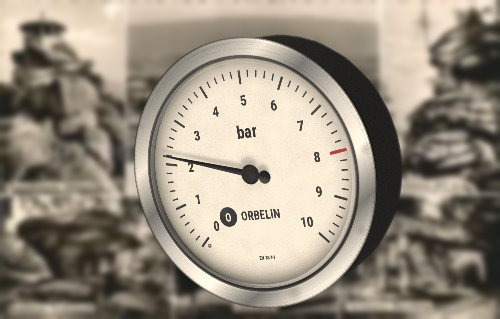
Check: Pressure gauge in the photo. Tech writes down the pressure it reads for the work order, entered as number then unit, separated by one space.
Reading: 2.2 bar
